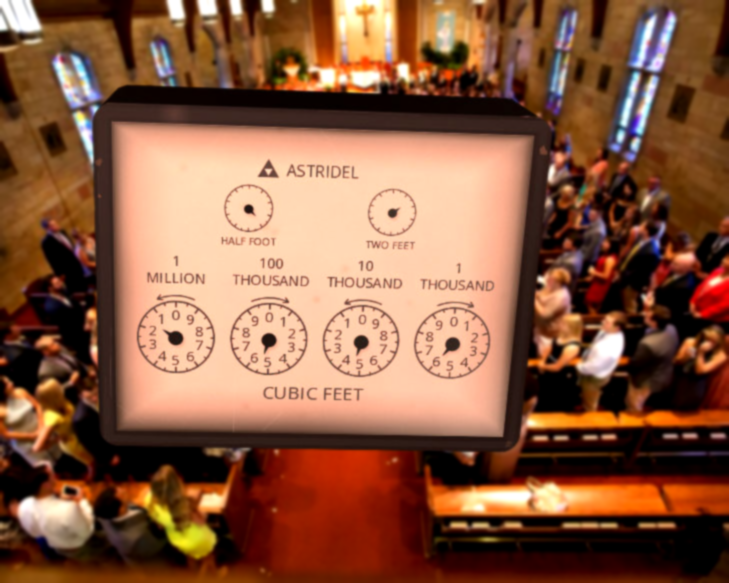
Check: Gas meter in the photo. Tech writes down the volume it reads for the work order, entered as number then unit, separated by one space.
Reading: 154600 ft³
